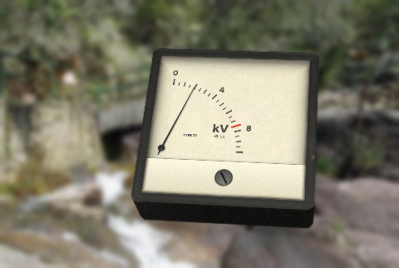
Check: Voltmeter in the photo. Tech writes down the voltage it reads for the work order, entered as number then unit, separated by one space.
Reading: 2 kV
